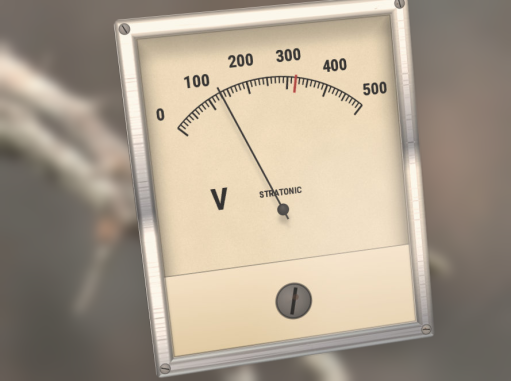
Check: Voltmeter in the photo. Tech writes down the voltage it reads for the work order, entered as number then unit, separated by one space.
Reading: 130 V
